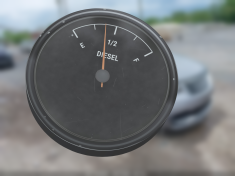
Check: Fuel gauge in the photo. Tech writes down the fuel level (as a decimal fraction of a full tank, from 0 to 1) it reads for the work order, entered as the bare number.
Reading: 0.375
